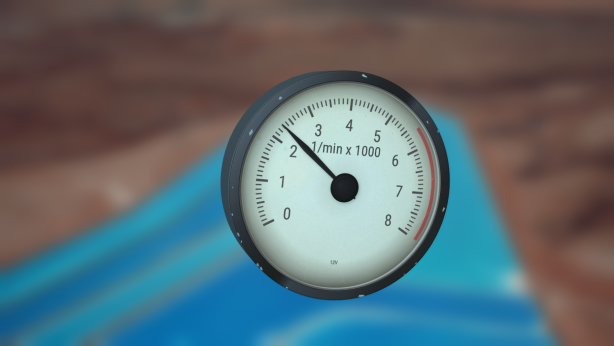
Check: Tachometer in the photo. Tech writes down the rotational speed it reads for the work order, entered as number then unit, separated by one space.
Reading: 2300 rpm
